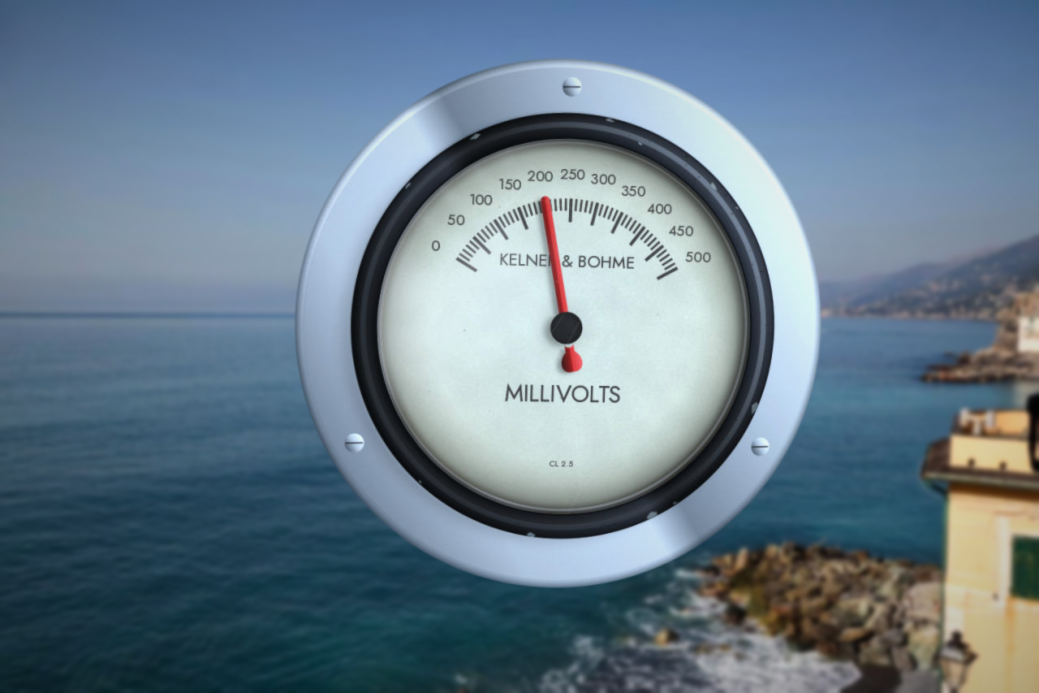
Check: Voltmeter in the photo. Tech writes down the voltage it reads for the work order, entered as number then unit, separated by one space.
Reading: 200 mV
